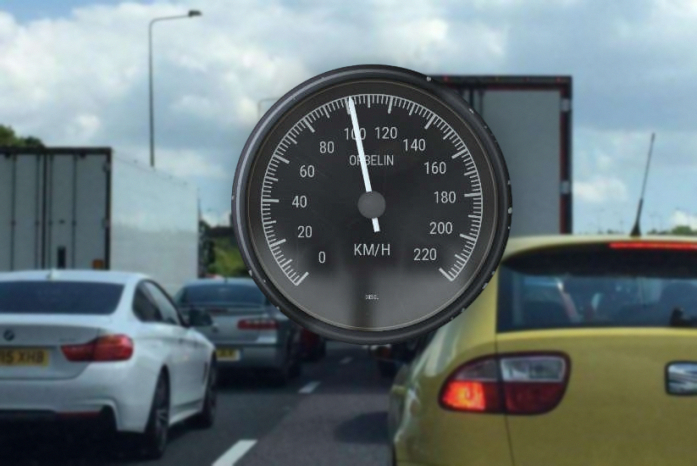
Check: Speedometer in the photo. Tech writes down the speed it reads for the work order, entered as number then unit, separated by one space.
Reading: 102 km/h
